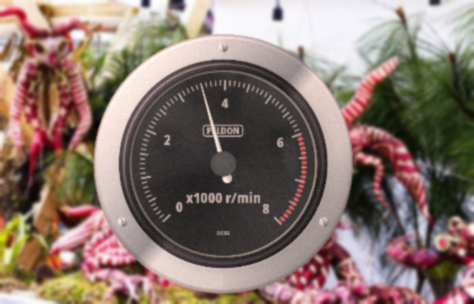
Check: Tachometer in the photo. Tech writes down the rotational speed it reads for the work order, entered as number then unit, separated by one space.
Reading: 3500 rpm
